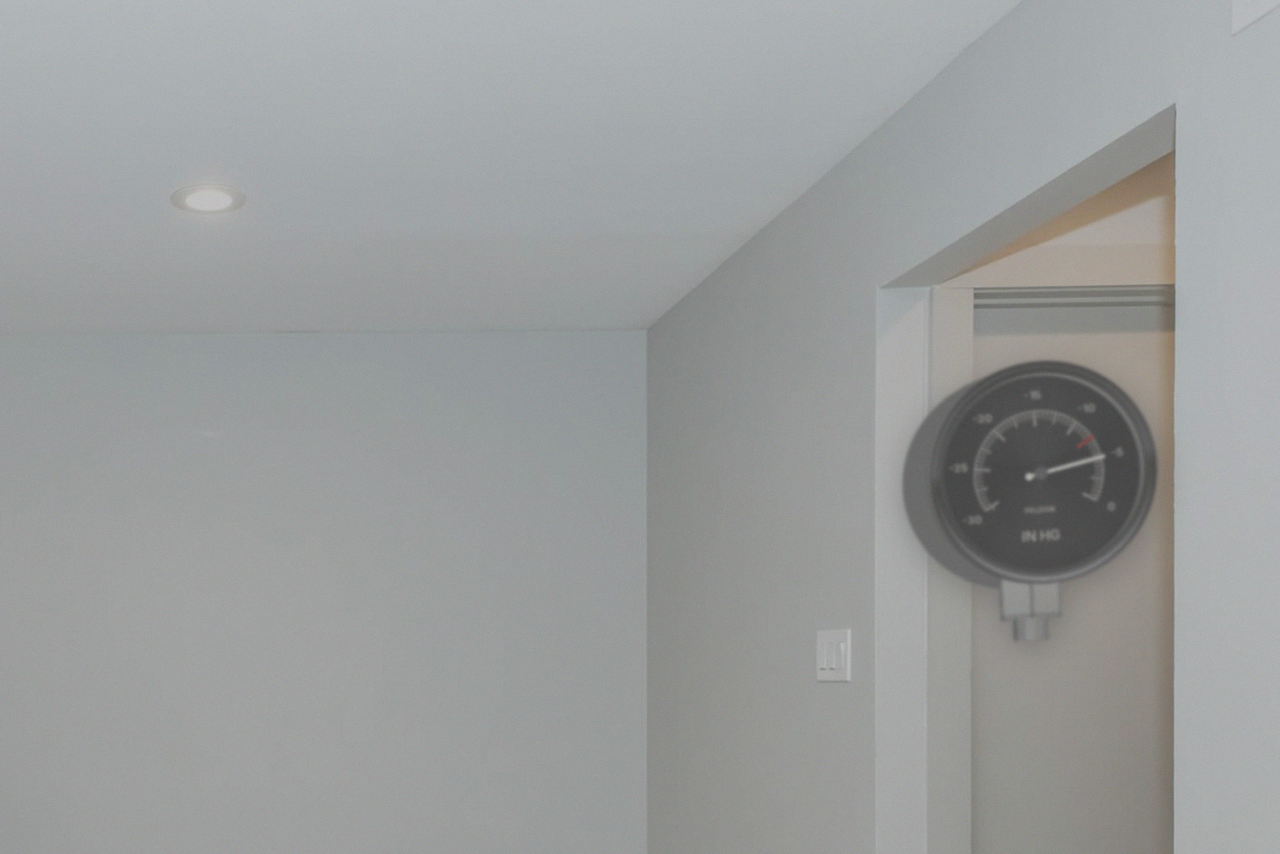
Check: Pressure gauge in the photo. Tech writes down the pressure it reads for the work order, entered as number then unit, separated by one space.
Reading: -5 inHg
